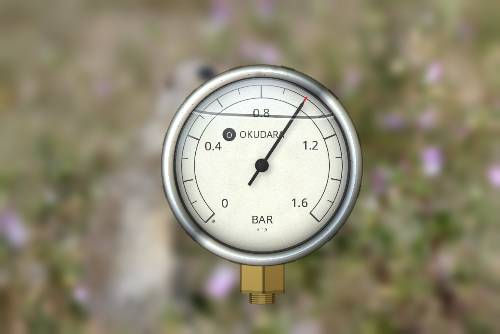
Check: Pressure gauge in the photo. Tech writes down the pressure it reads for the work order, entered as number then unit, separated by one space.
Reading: 1 bar
